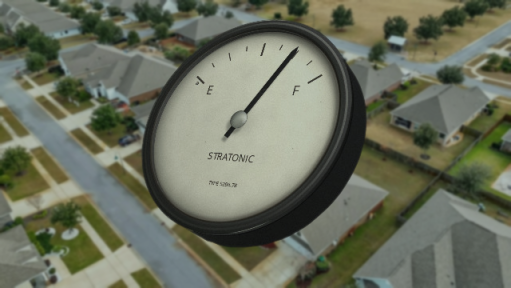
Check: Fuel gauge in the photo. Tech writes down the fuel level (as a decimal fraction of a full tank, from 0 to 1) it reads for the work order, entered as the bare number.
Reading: 0.75
